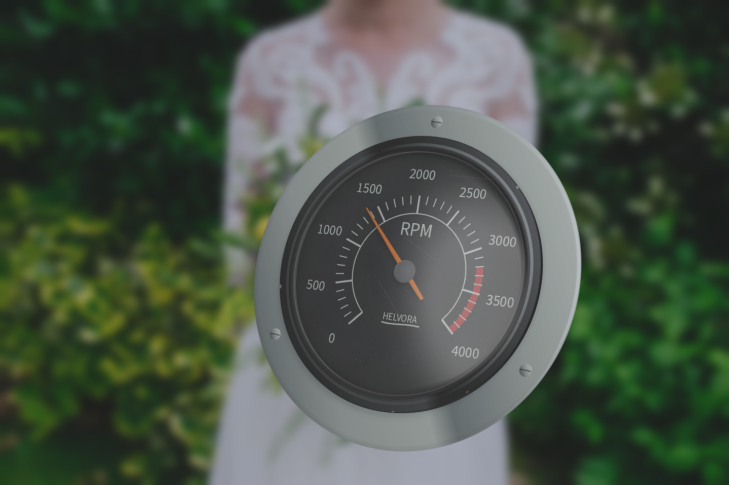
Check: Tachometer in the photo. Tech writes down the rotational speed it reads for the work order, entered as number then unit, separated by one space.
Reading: 1400 rpm
